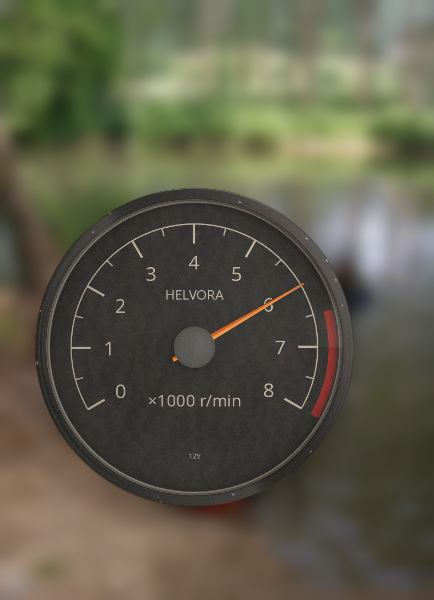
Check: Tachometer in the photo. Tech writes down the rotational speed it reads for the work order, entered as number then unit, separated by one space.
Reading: 6000 rpm
